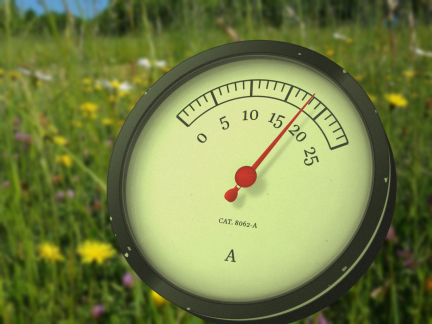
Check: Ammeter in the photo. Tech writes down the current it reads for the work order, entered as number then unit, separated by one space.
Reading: 18 A
